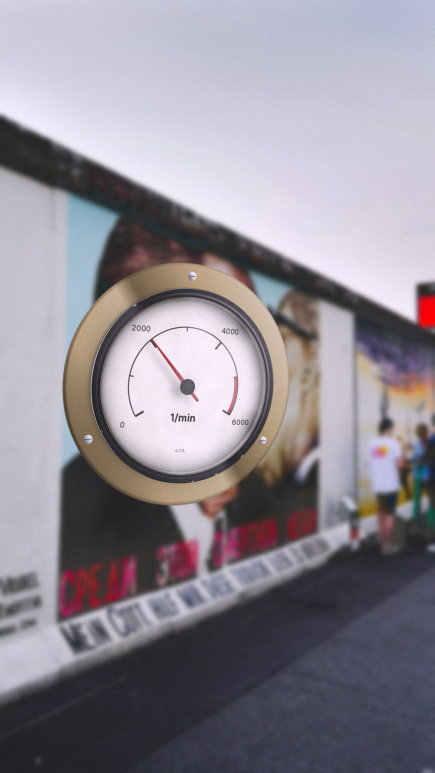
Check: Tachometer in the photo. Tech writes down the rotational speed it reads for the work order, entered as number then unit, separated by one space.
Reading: 2000 rpm
